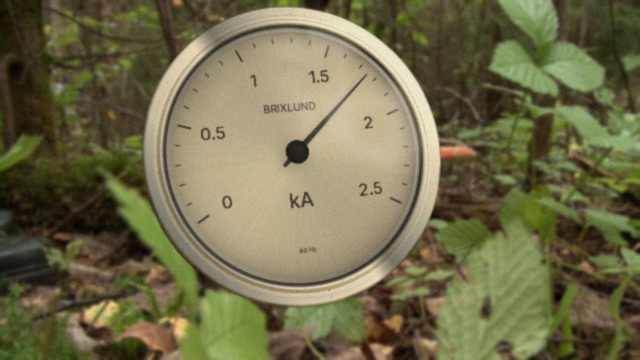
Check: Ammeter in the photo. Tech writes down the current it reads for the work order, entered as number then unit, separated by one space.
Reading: 1.75 kA
